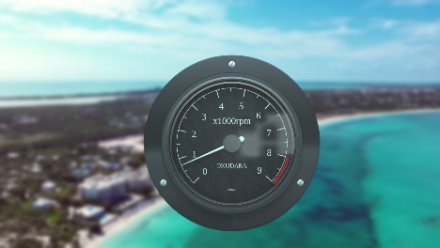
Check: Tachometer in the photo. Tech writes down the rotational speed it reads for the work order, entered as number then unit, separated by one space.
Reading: 750 rpm
